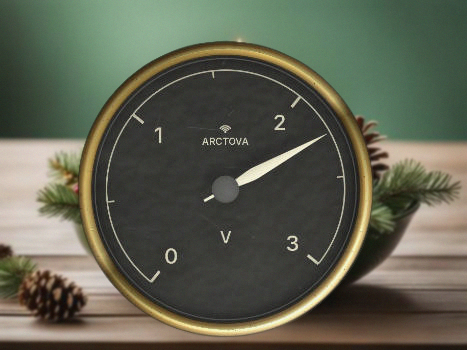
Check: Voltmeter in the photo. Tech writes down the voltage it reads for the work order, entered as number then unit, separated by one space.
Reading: 2.25 V
